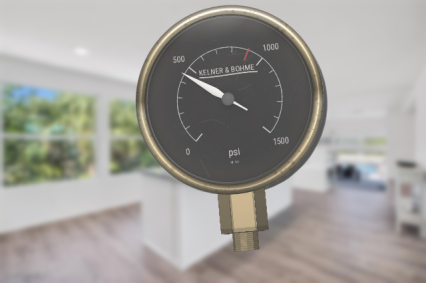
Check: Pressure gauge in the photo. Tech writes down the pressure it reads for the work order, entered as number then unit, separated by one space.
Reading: 450 psi
